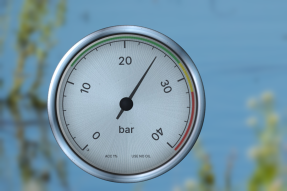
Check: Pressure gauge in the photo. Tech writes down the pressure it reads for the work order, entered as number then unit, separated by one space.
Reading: 25 bar
